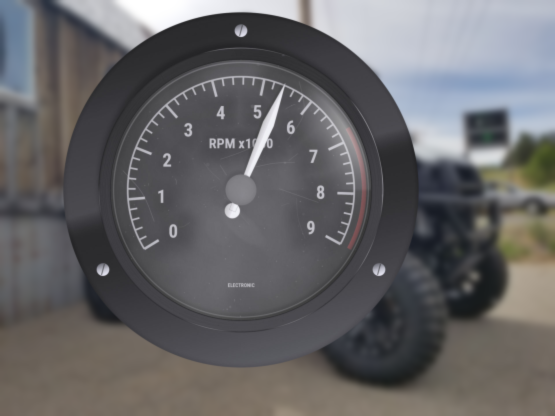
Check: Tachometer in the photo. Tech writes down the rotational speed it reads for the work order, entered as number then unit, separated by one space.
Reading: 5400 rpm
